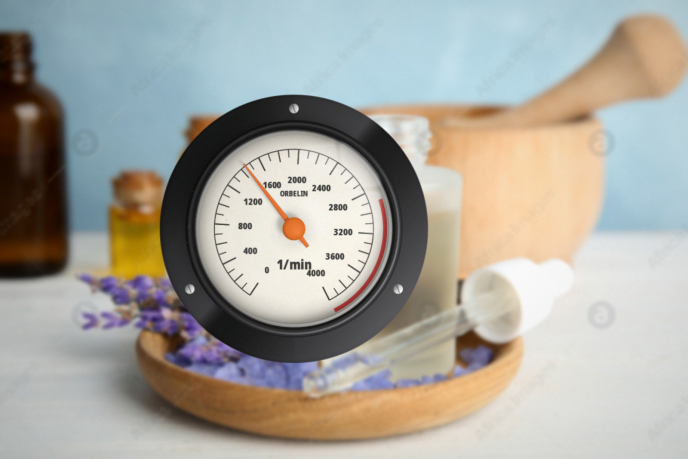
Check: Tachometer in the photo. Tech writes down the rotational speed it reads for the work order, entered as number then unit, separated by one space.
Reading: 1450 rpm
